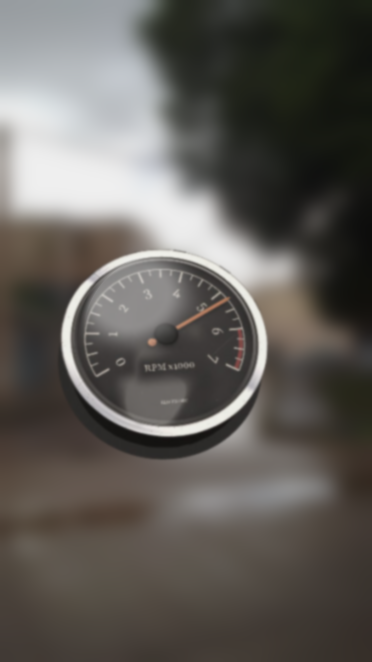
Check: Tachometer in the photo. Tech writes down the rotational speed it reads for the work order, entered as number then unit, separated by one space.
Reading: 5250 rpm
